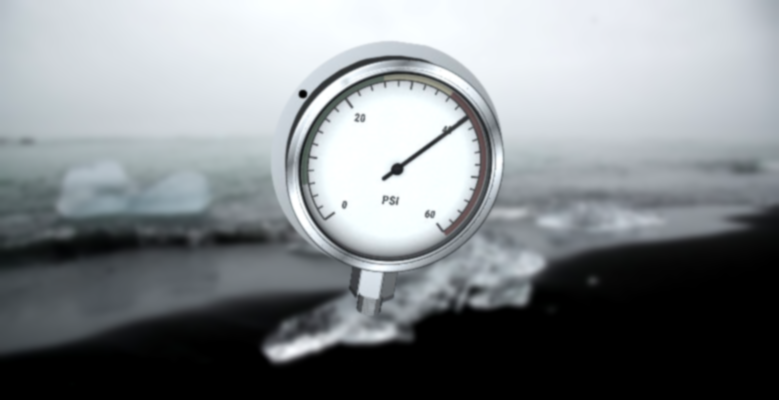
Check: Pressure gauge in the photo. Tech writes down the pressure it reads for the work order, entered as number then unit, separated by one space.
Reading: 40 psi
